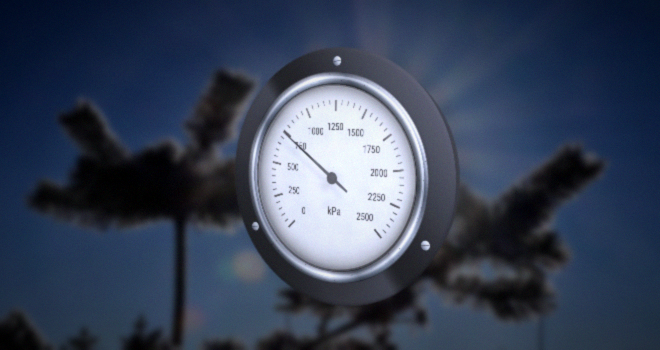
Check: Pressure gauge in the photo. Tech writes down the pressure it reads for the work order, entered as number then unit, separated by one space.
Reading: 750 kPa
